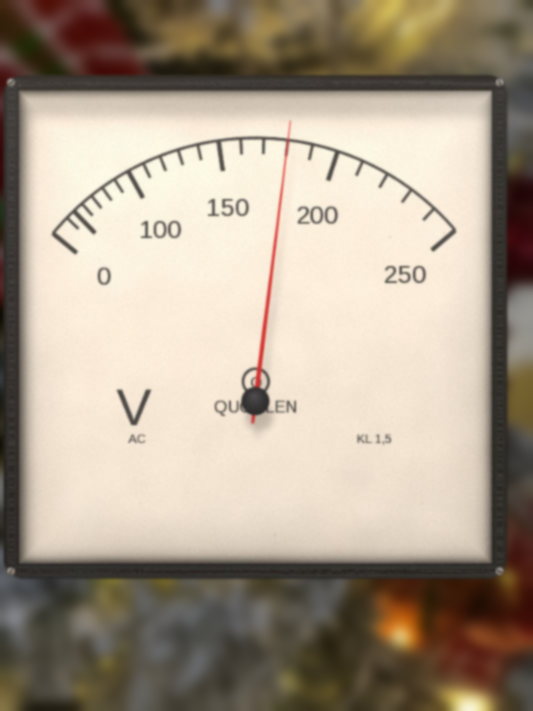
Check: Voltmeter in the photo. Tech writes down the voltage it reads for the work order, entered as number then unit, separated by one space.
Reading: 180 V
